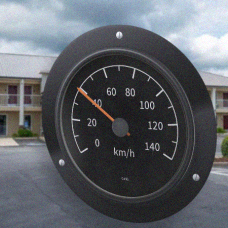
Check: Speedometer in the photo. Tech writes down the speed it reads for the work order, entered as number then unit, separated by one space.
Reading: 40 km/h
